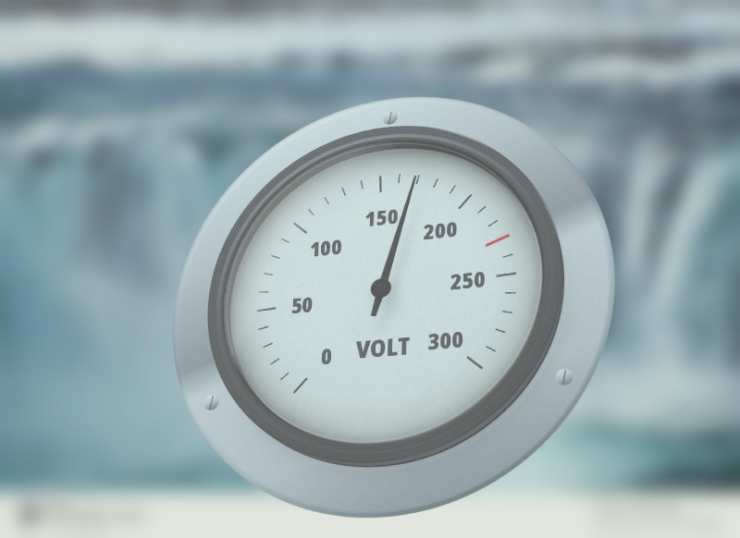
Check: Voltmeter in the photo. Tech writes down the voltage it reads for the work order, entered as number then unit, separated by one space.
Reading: 170 V
